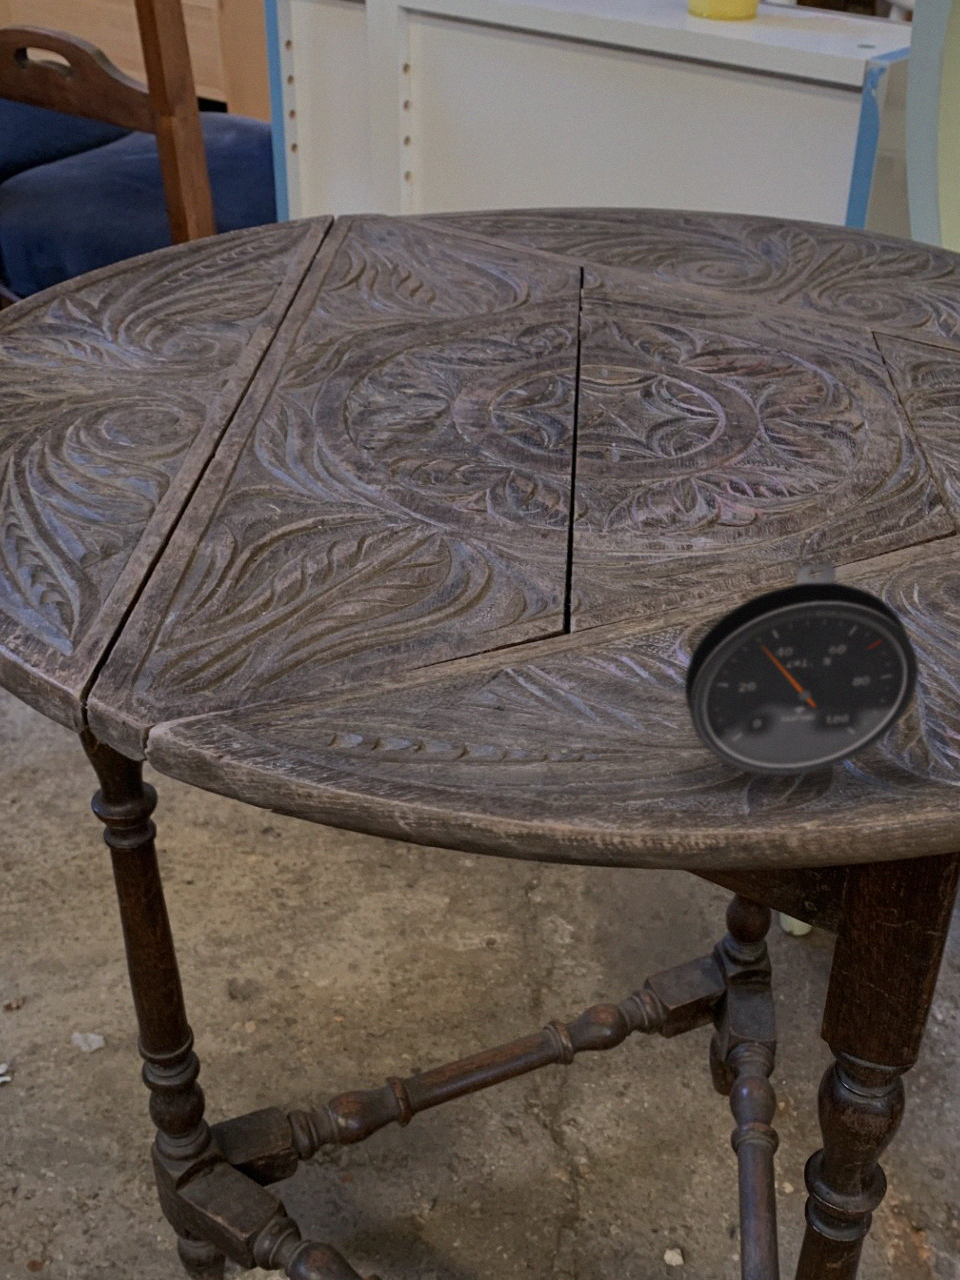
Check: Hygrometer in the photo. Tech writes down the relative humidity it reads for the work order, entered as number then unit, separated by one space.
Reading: 36 %
